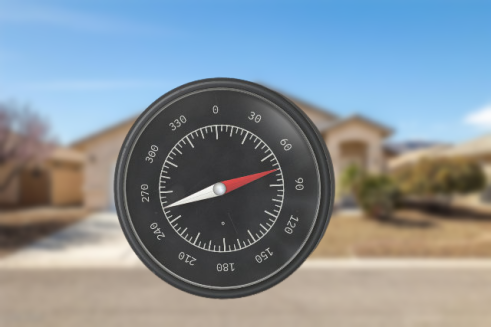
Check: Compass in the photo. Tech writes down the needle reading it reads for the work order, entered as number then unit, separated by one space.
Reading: 75 °
